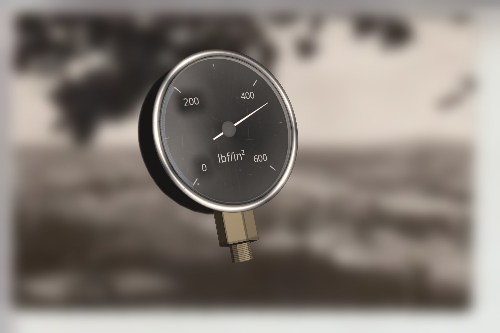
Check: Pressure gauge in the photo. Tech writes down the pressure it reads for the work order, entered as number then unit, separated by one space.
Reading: 450 psi
